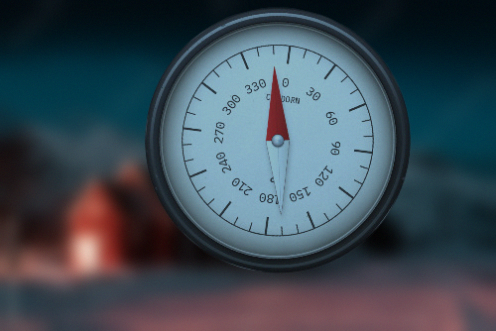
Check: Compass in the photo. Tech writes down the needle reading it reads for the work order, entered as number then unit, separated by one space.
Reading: 350 °
